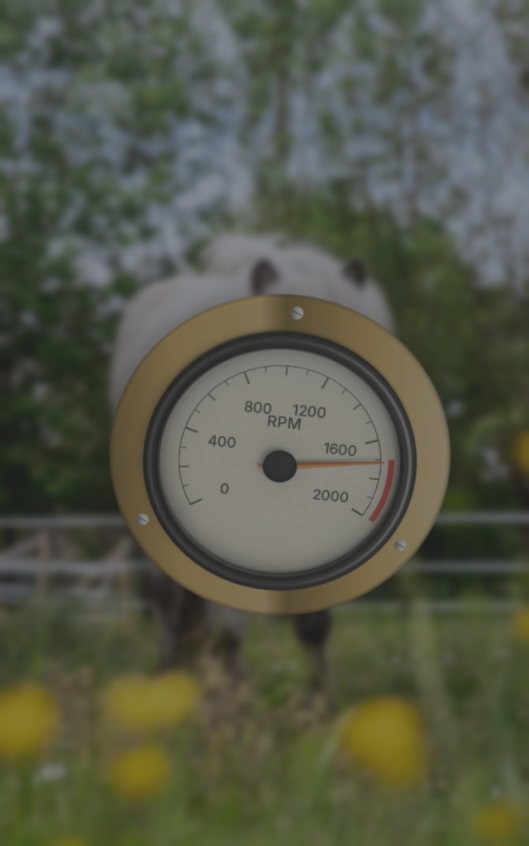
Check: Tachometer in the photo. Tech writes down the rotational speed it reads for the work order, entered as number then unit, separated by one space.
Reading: 1700 rpm
